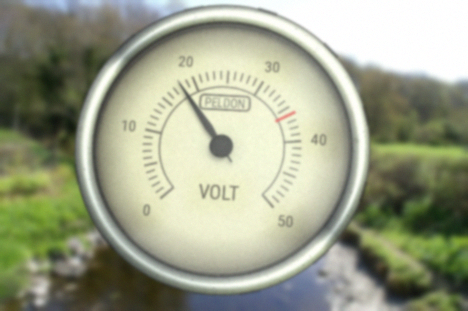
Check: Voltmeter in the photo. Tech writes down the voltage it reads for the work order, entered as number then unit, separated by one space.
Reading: 18 V
